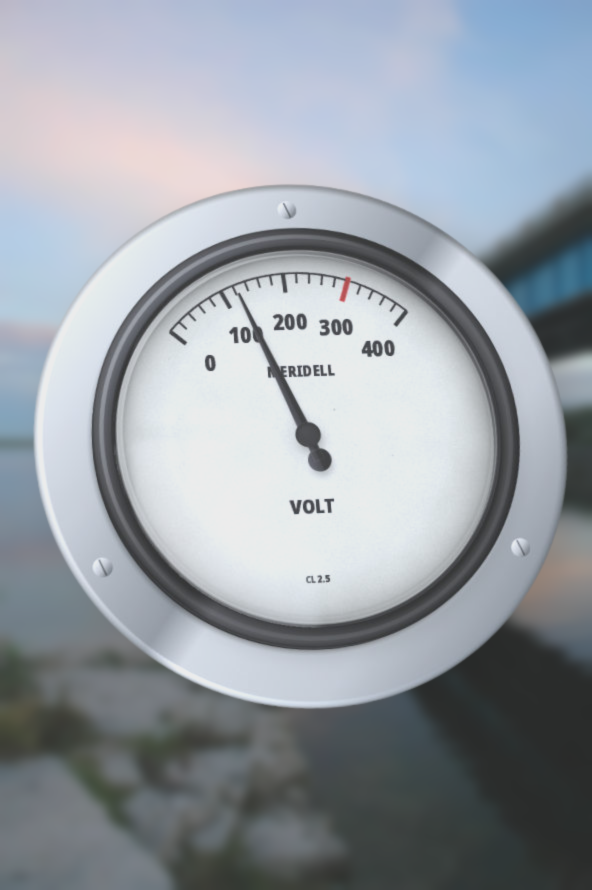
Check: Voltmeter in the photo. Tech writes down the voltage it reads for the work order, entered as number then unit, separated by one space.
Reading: 120 V
